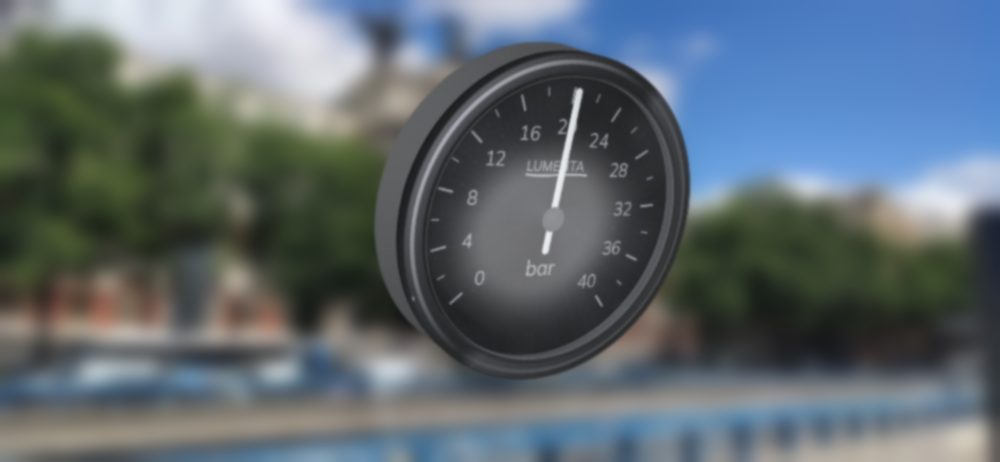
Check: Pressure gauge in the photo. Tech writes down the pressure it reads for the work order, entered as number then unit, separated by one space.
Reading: 20 bar
